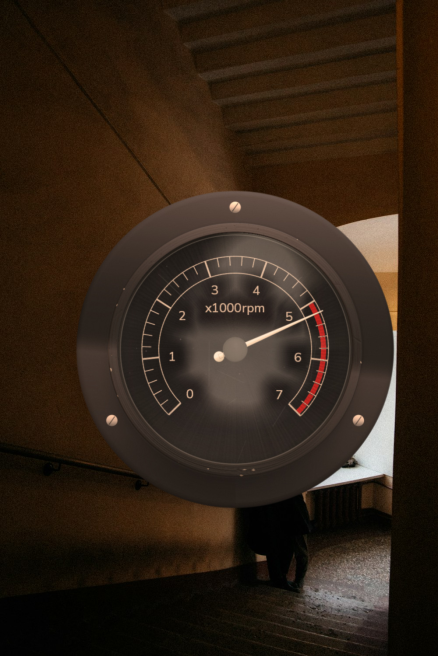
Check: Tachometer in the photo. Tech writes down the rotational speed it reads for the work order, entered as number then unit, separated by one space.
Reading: 5200 rpm
